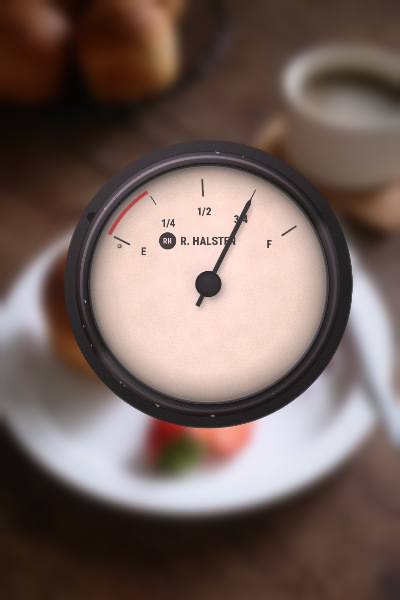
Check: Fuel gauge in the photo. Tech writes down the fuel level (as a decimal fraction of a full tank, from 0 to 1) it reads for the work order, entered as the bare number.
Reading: 0.75
